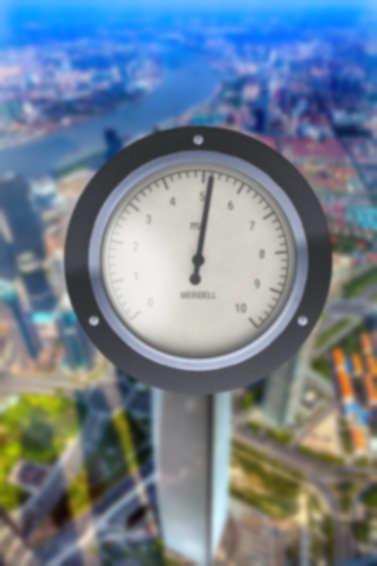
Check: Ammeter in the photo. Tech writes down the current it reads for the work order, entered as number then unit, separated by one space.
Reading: 5.2 mA
